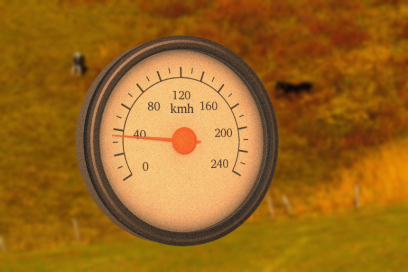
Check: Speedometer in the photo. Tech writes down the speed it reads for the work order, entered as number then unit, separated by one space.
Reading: 35 km/h
